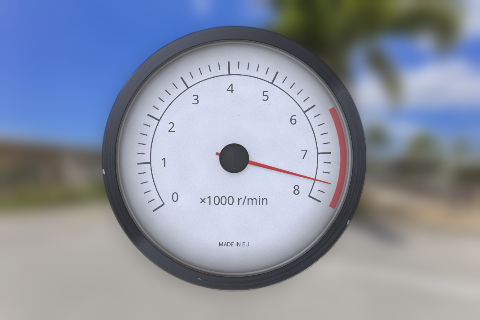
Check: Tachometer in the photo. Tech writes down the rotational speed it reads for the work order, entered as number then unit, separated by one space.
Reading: 7600 rpm
